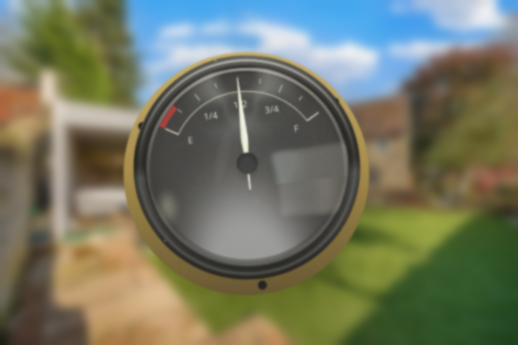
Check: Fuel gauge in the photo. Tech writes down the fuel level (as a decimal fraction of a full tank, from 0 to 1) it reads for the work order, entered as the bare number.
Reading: 0.5
